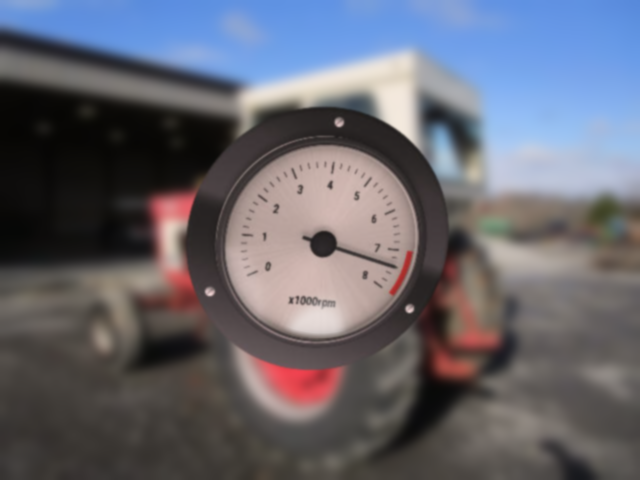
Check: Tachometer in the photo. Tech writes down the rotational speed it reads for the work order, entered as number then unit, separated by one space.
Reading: 7400 rpm
